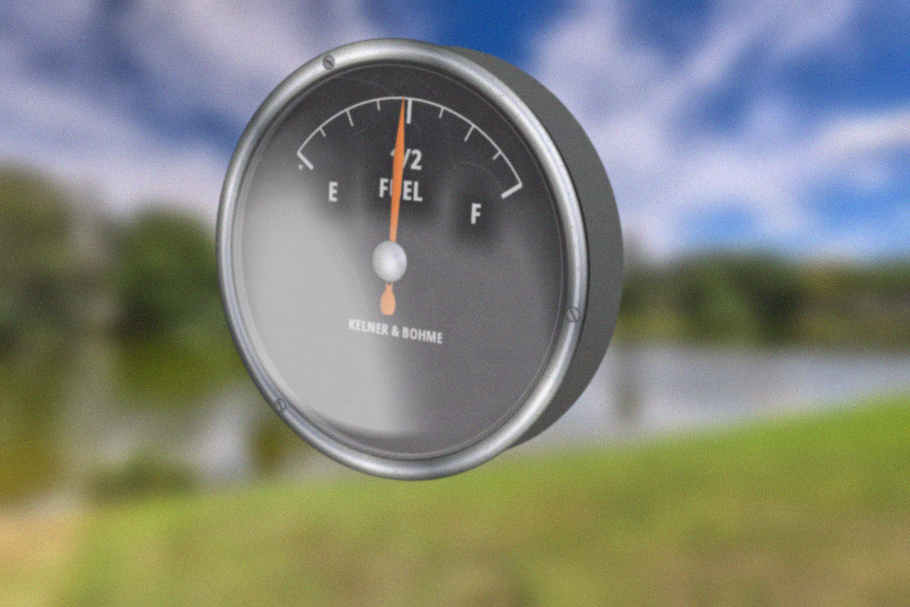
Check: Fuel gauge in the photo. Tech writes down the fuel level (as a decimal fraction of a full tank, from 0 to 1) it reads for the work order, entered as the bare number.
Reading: 0.5
